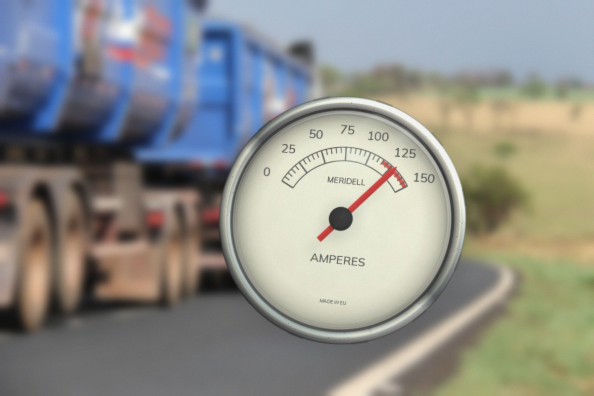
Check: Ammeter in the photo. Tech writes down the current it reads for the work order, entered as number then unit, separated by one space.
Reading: 130 A
